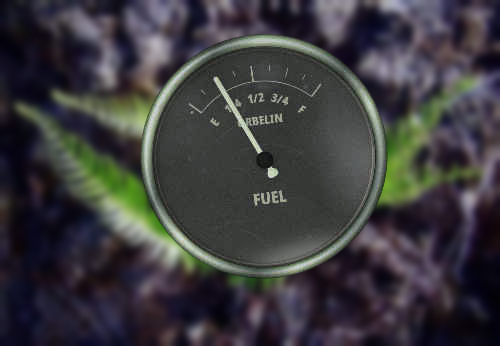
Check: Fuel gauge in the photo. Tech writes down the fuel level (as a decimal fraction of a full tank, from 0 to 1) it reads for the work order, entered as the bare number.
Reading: 0.25
